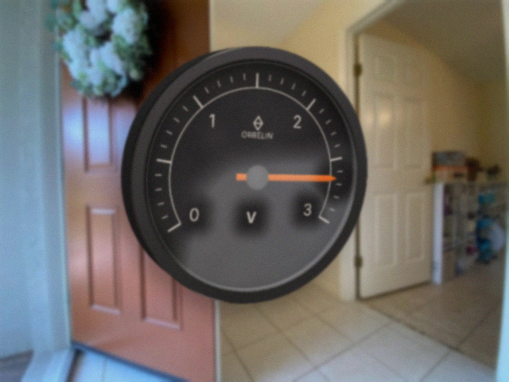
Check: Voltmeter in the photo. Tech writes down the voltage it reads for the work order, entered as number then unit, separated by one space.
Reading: 2.65 V
